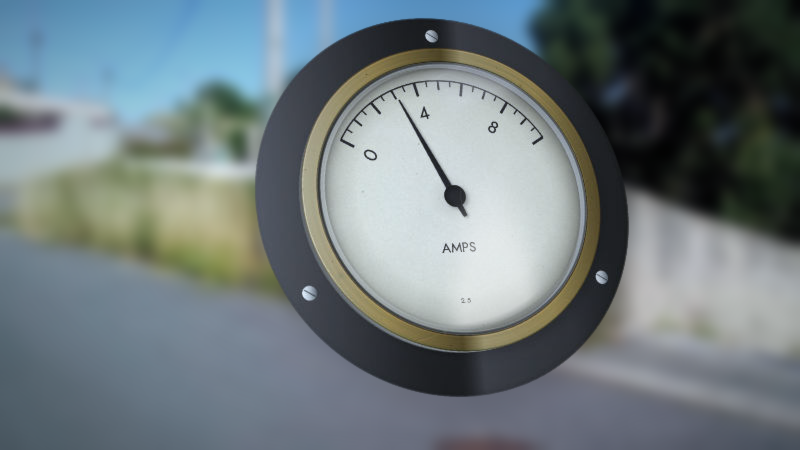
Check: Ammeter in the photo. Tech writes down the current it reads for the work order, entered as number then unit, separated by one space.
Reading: 3 A
